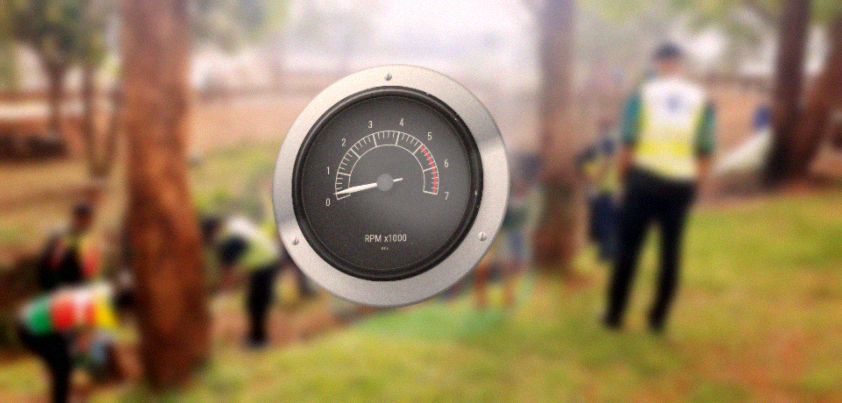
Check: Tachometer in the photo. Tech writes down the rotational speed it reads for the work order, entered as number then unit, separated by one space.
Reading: 200 rpm
